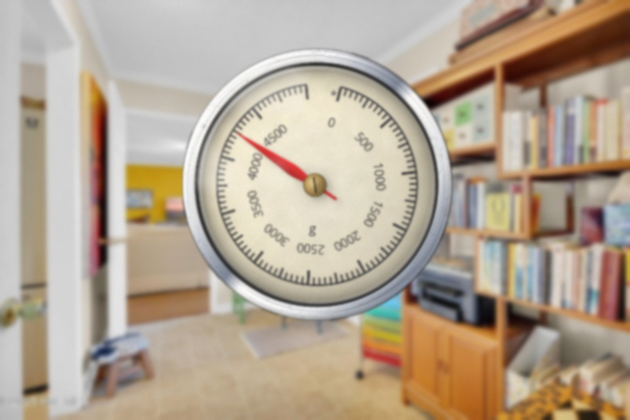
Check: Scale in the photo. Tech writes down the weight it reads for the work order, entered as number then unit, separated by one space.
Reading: 4250 g
